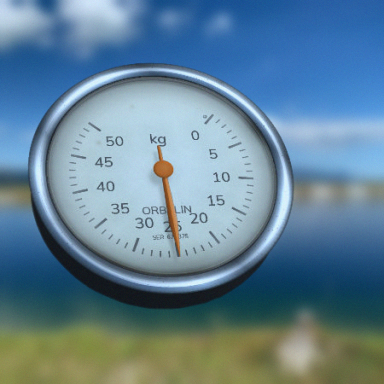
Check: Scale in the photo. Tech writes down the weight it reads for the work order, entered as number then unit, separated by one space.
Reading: 25 kg
